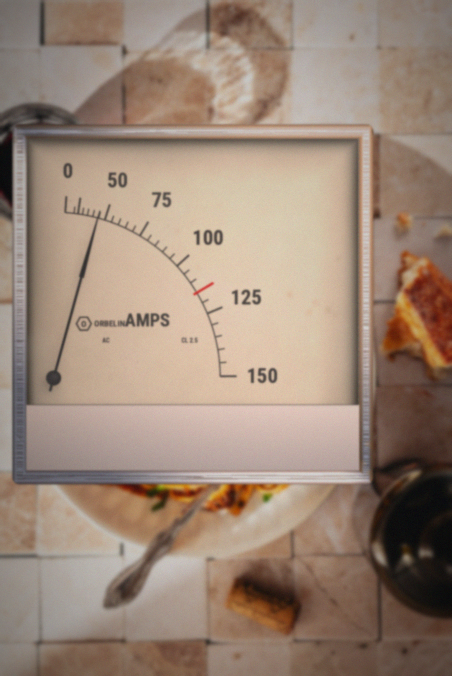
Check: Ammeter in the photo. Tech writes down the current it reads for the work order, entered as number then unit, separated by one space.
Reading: 45 A
